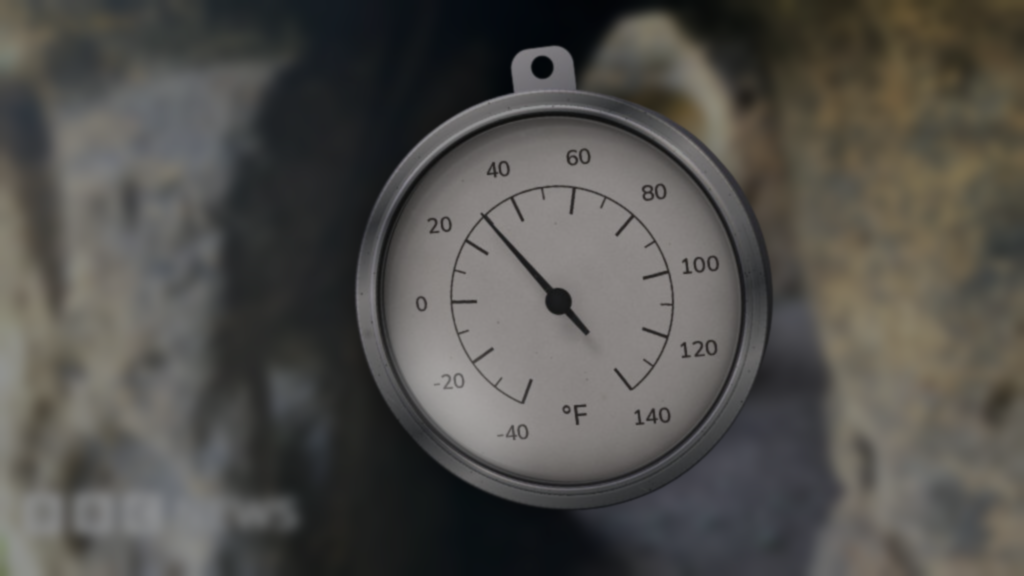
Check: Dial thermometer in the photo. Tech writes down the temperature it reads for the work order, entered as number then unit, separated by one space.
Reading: 30 °F
